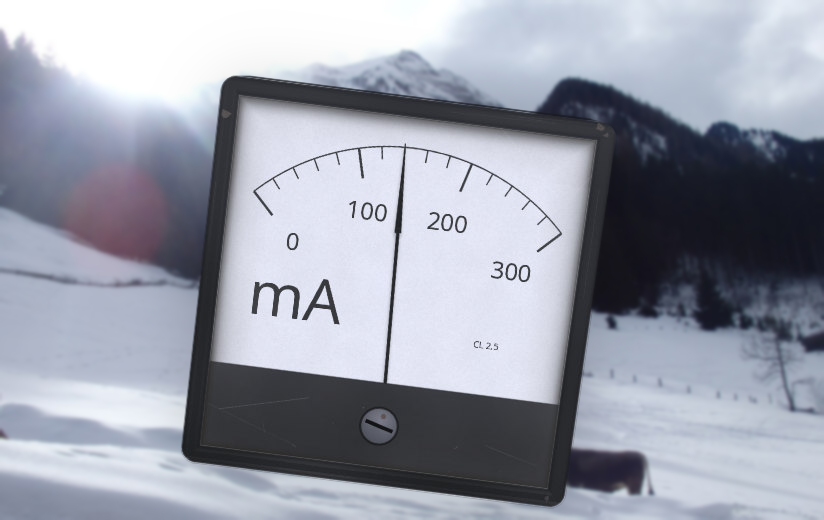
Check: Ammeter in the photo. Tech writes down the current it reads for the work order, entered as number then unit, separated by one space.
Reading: 140 mA
